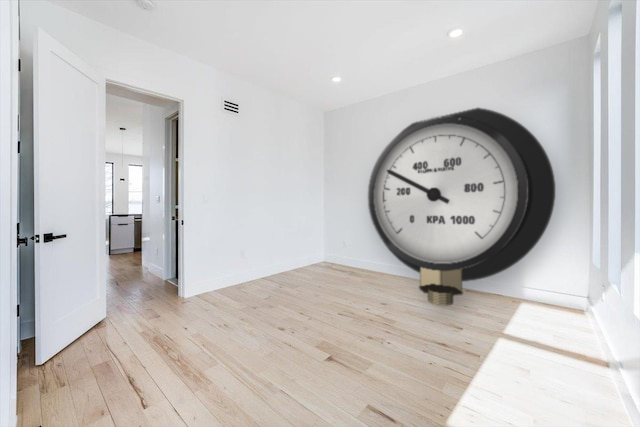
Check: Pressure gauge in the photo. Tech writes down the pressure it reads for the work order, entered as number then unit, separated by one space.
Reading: 275 kPa
